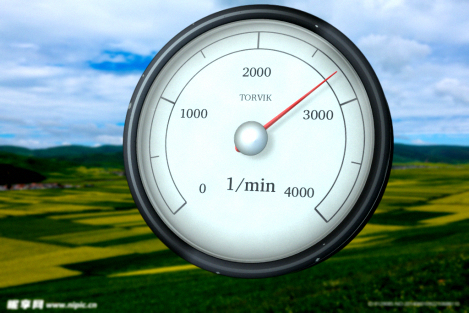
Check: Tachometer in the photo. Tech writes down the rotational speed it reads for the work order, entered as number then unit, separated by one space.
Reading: 2750 rpm
